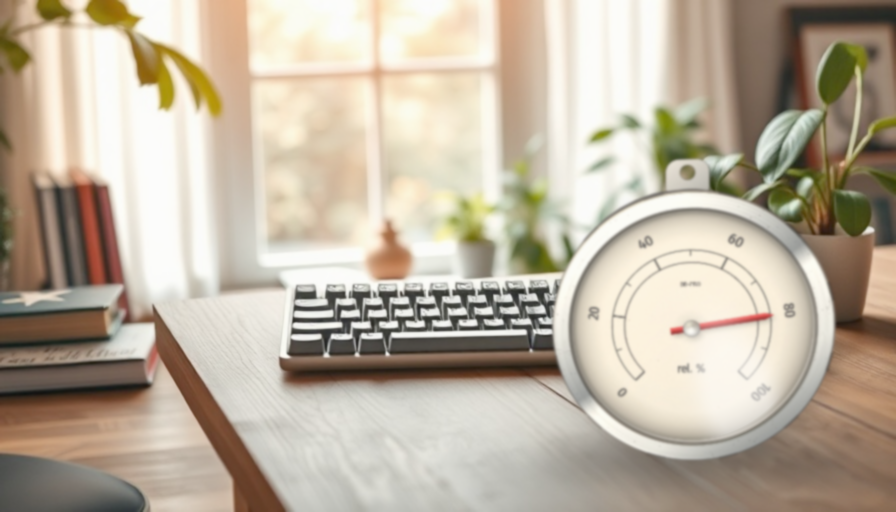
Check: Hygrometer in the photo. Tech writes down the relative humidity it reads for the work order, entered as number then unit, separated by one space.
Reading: 80 %
